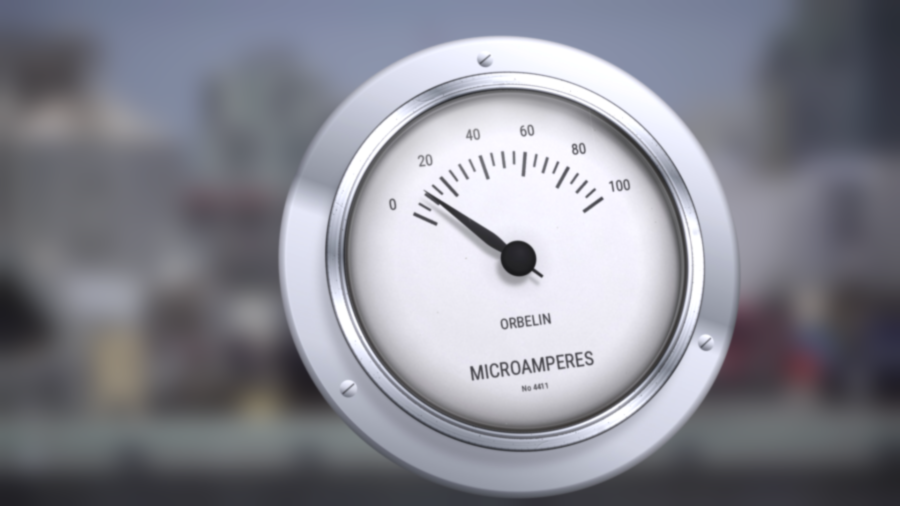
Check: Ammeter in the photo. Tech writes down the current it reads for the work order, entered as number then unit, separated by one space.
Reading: 10 µA
